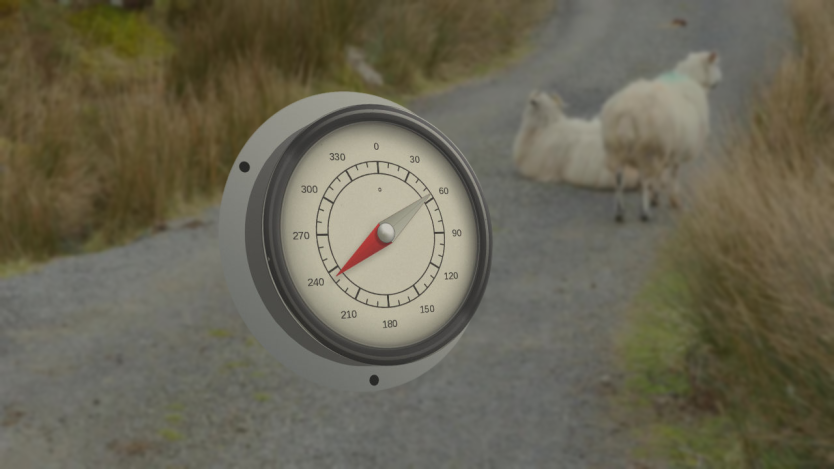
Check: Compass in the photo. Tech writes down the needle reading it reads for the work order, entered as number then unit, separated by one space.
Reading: 235 °
